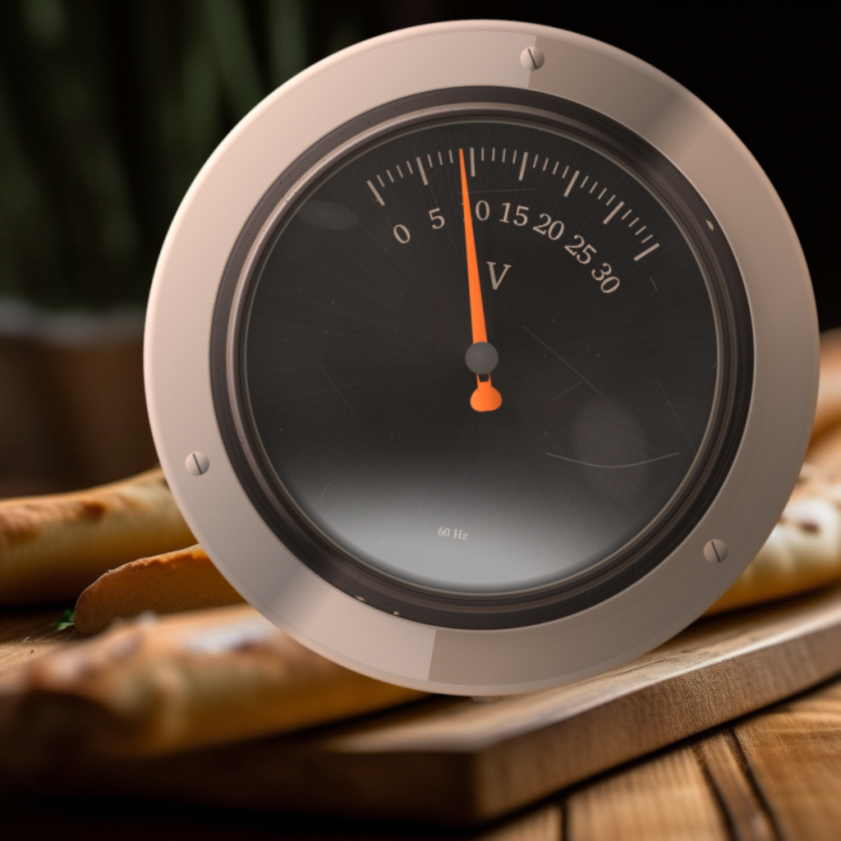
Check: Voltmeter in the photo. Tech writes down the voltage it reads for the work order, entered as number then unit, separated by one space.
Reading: 9 V
